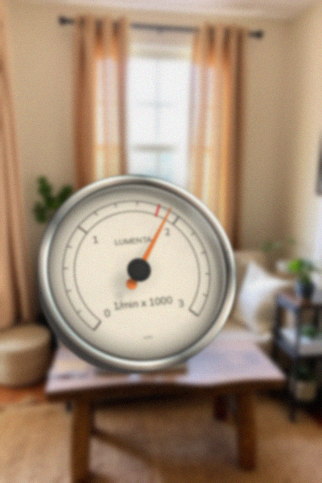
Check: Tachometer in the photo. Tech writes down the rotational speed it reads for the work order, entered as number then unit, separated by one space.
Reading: 1900 rpm
